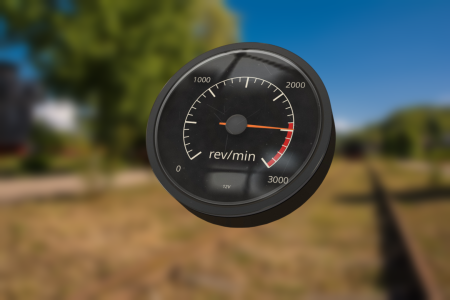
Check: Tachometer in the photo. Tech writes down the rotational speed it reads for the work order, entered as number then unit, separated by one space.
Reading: 2500 rpm
